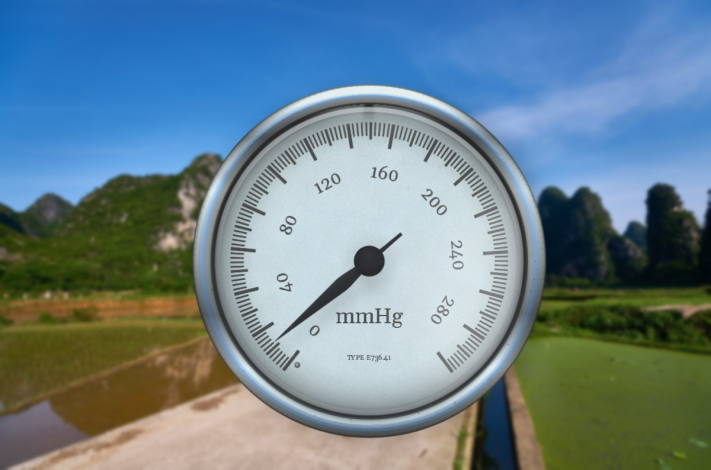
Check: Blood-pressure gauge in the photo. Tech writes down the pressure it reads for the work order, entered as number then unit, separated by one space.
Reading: 12 mmHg
